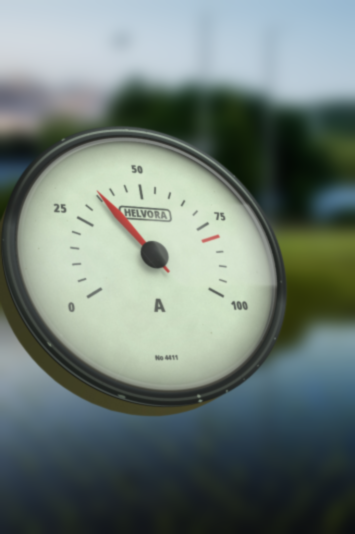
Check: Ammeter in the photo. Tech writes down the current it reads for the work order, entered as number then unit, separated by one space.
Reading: 35 A
